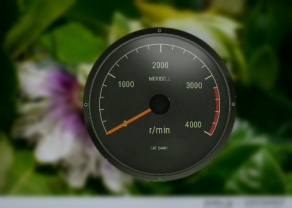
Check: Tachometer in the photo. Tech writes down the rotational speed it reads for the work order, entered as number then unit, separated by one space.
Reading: 0 rpm
